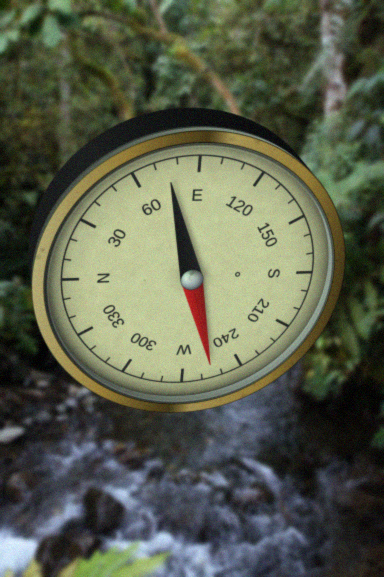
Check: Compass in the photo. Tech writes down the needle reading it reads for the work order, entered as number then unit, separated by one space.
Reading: 255 °
